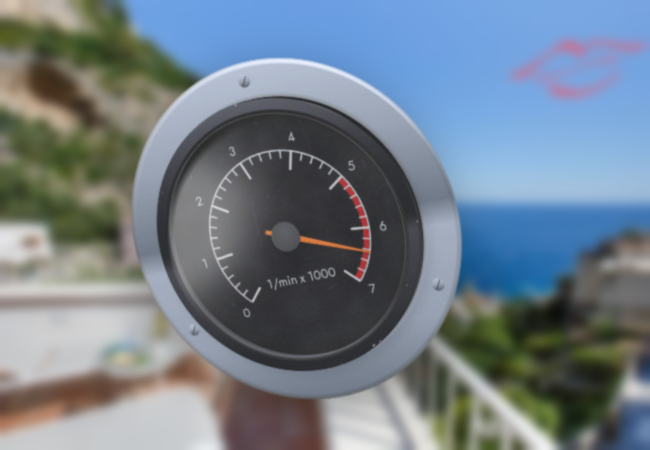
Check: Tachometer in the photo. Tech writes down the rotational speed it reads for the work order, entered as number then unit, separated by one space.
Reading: 6400 rpm
